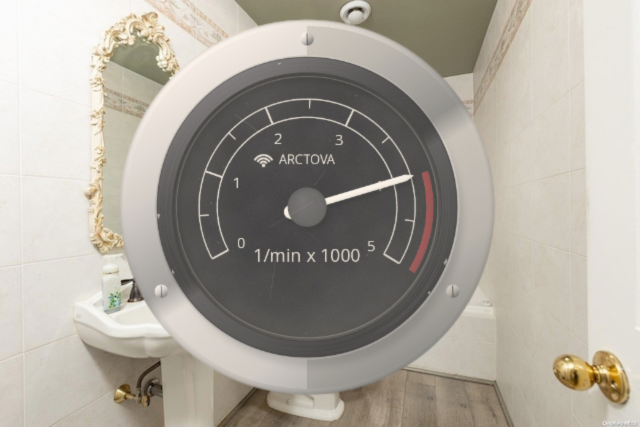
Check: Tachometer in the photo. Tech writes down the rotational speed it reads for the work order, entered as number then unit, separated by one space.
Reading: 4000 rpm
